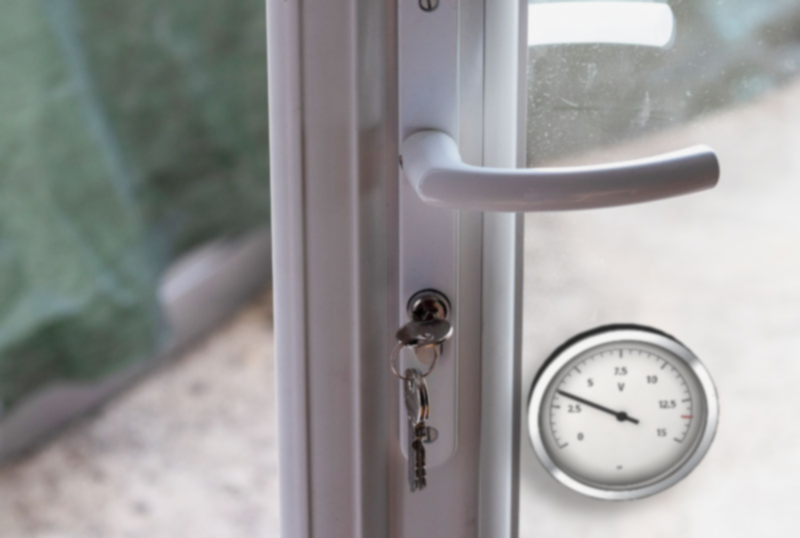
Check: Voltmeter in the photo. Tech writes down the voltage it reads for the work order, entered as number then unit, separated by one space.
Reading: 3.5 V
